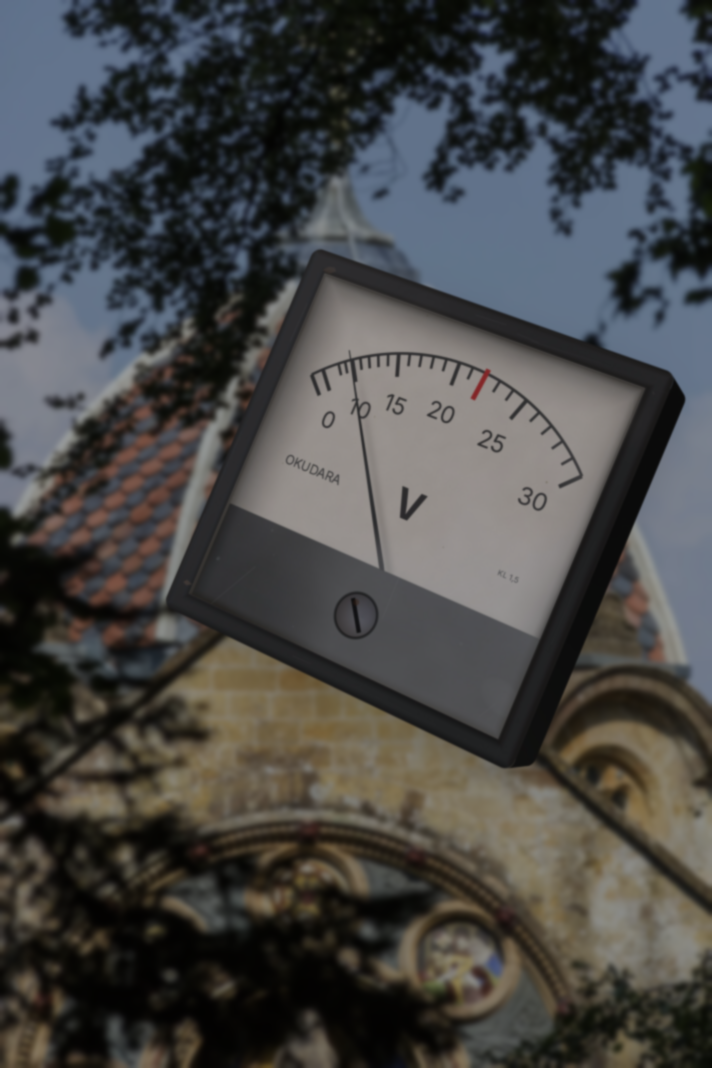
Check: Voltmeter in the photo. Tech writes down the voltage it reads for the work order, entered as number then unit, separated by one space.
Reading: 10 V
